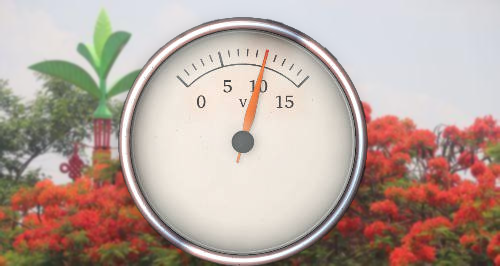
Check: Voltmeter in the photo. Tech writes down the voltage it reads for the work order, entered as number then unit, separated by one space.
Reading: 10 V
